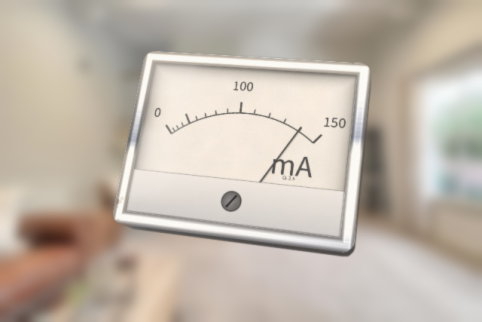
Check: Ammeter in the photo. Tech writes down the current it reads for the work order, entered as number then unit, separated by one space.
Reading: 140 mA
